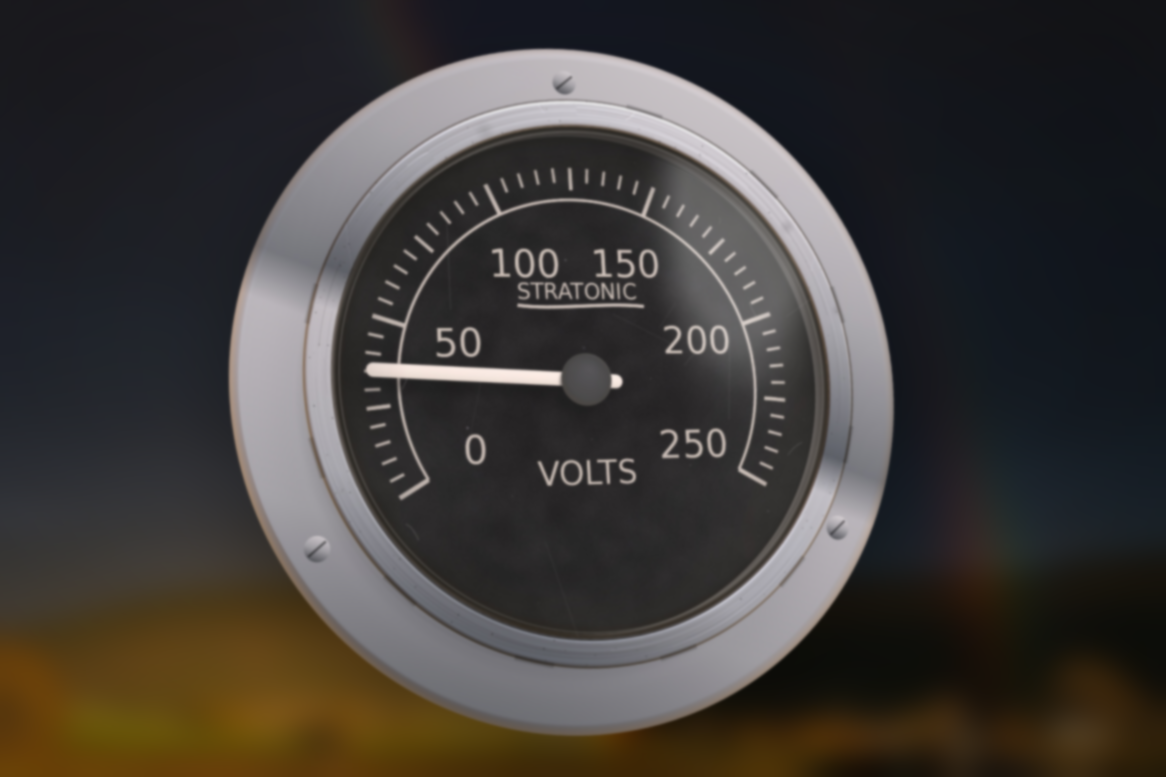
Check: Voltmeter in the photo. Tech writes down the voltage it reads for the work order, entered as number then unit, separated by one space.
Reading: 35 V
